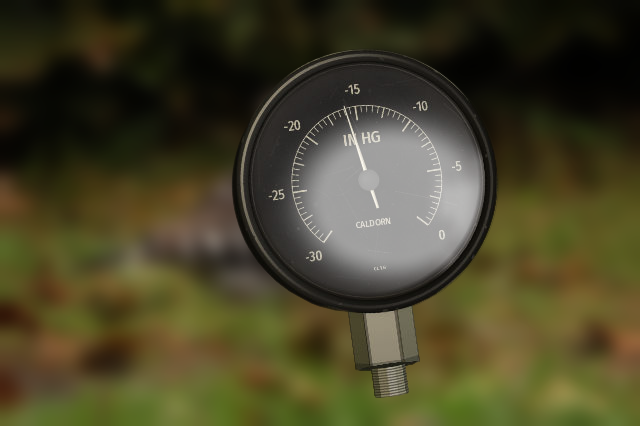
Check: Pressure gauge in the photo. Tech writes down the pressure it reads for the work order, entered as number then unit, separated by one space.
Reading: -16 inHg
